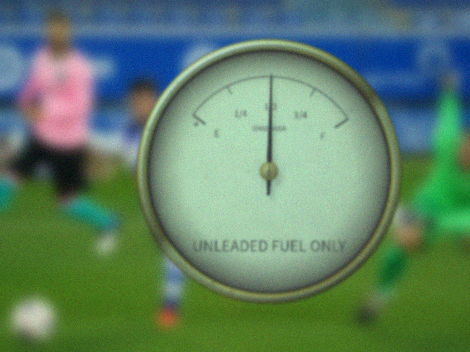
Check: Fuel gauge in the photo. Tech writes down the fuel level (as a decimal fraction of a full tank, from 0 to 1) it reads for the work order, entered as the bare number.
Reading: 0.5
